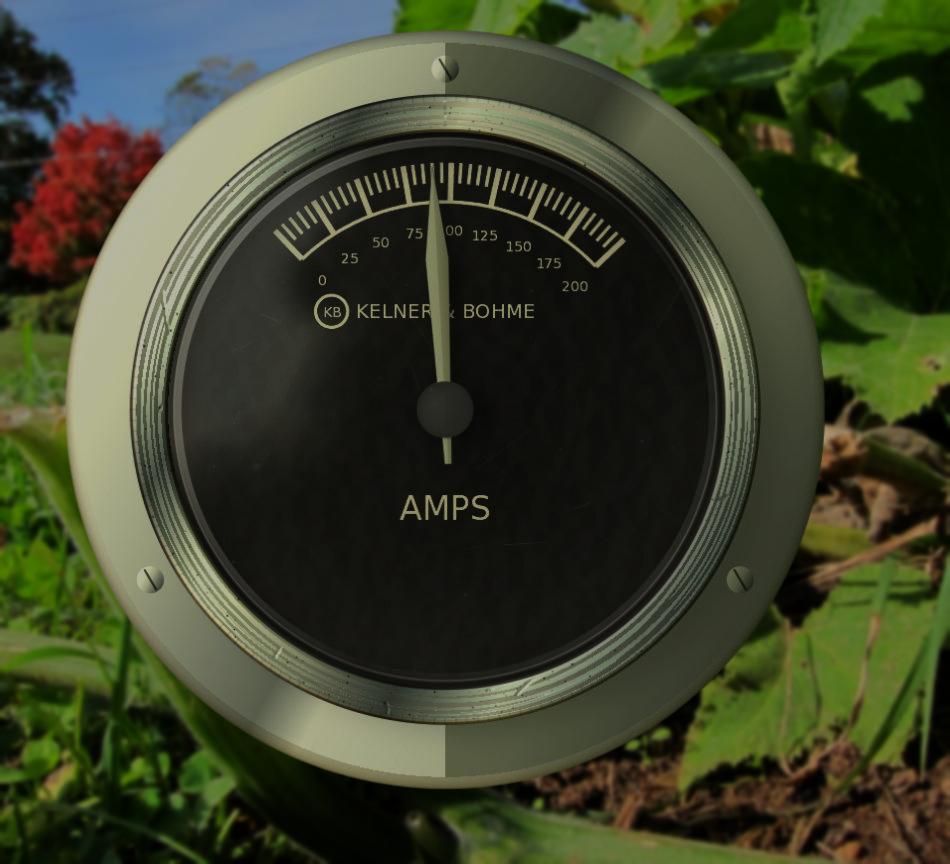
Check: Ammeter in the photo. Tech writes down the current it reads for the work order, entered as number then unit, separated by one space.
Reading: 90 A
